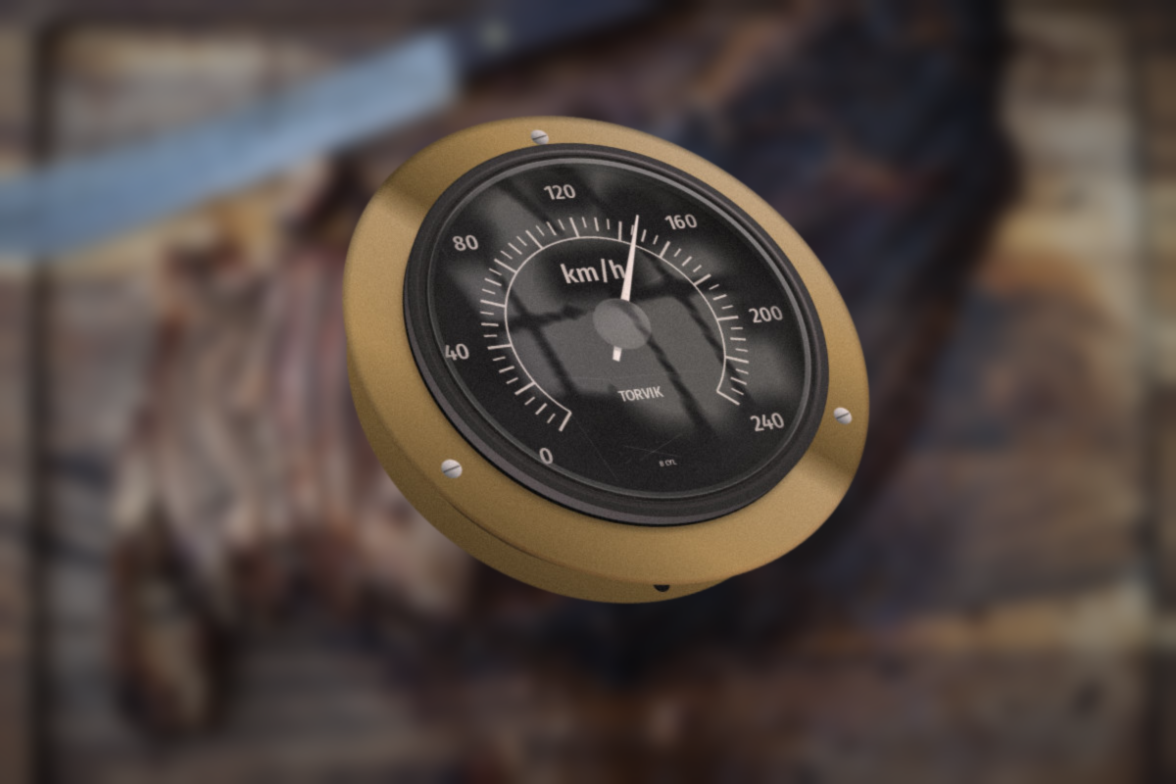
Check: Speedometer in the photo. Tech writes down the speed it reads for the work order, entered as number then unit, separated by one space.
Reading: 145 km/h
